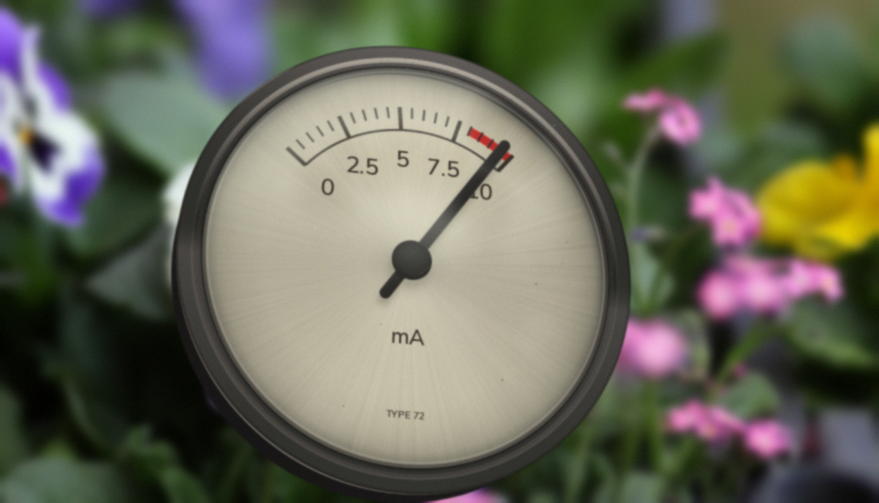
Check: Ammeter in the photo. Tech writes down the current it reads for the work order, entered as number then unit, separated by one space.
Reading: 9.5 mA
